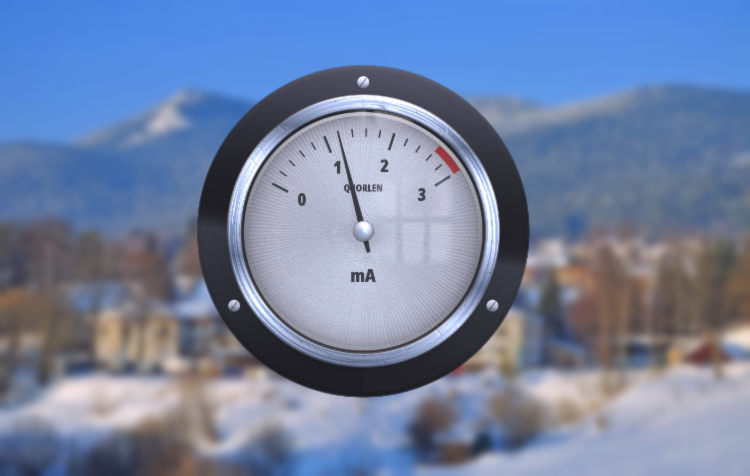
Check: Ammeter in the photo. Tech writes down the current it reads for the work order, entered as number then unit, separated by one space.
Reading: 1.2 mA
